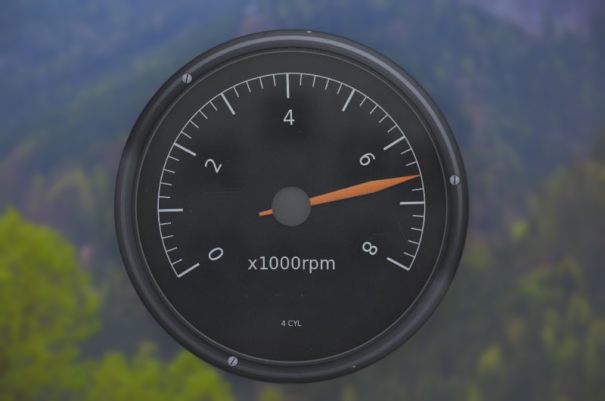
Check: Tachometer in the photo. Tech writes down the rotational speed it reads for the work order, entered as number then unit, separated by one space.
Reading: 6600 rpm
